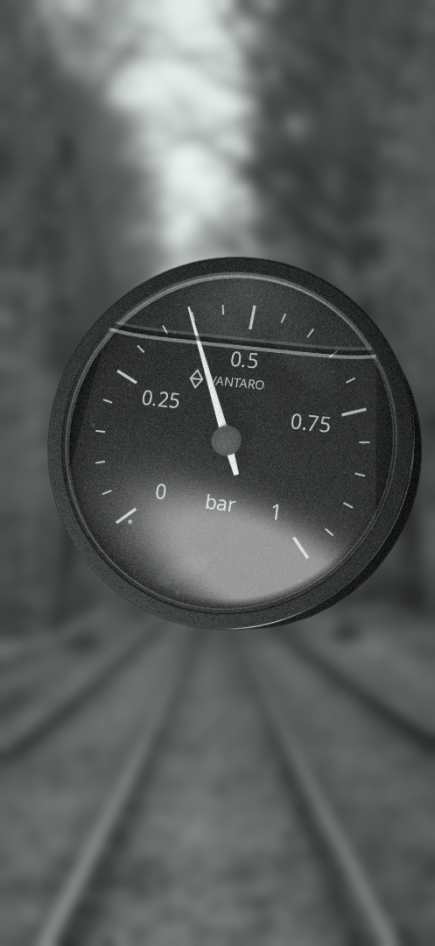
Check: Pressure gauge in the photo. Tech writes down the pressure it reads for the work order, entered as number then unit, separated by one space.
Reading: 0.4 bar
